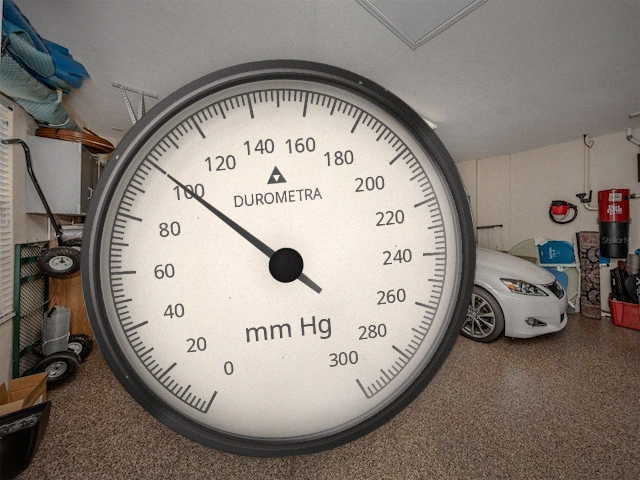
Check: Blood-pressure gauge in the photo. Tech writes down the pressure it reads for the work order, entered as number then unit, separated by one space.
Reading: 100 mmHg
